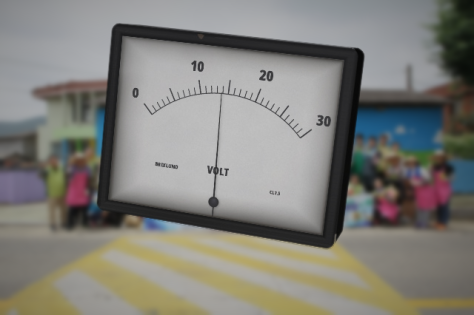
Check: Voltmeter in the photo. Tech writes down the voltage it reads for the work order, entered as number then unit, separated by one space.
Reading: 14 V
